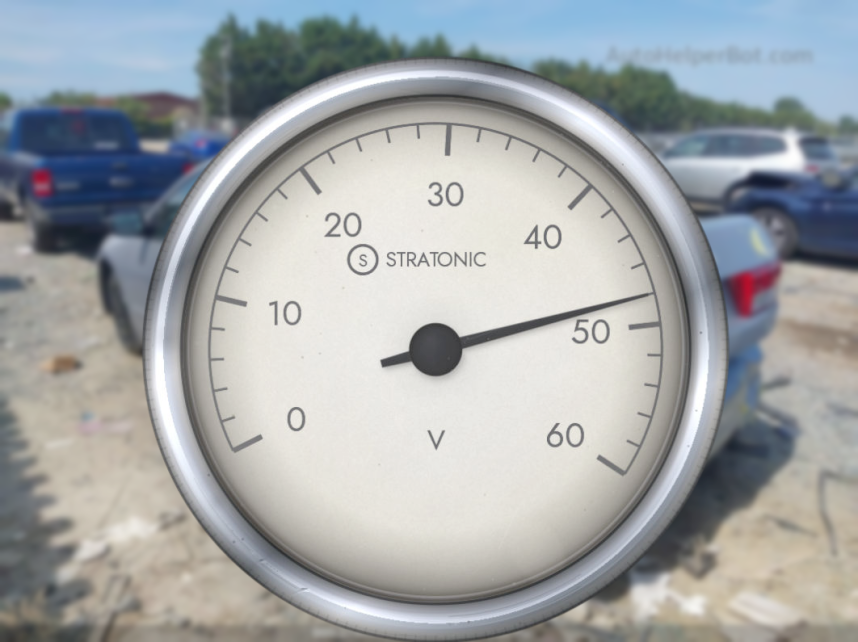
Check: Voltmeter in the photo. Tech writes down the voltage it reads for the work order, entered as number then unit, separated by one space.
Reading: 48 V
